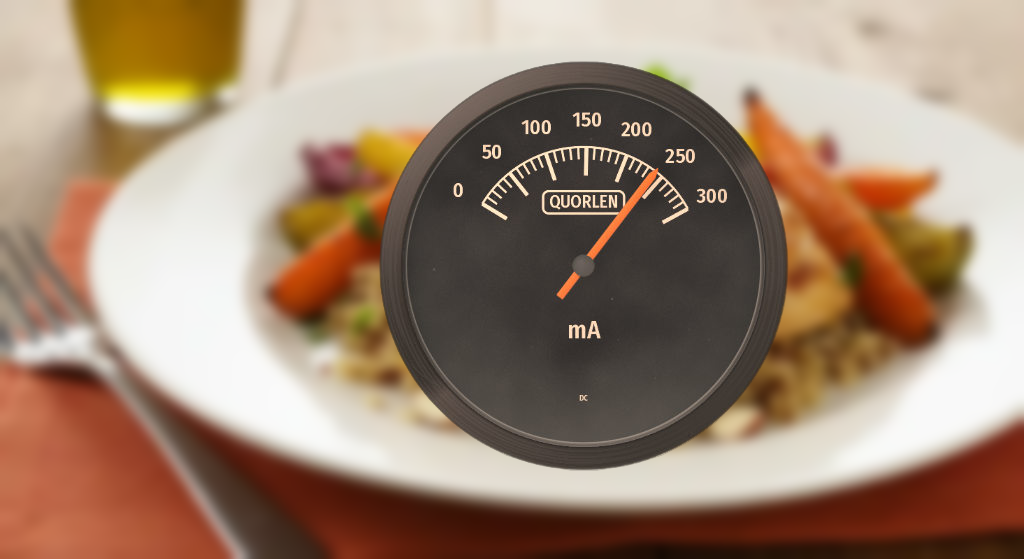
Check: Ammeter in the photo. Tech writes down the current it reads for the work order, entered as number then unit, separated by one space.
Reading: 240 mA
